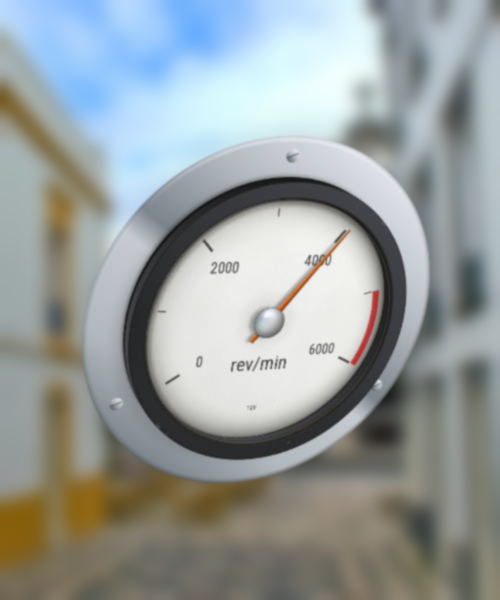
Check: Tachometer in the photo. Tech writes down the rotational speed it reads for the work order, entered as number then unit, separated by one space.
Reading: 4000 rpm
